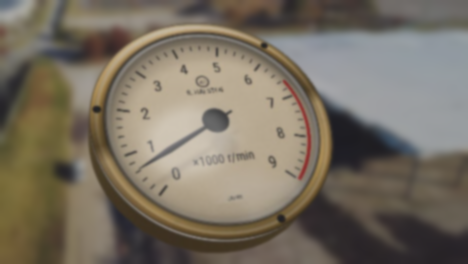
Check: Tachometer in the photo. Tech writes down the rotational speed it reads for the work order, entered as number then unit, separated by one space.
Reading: 600 rpm
